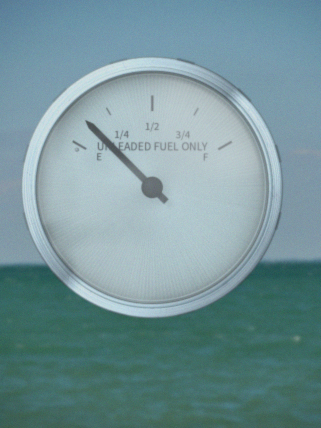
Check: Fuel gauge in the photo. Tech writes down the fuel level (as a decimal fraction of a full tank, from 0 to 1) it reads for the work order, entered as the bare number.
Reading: 0.125
